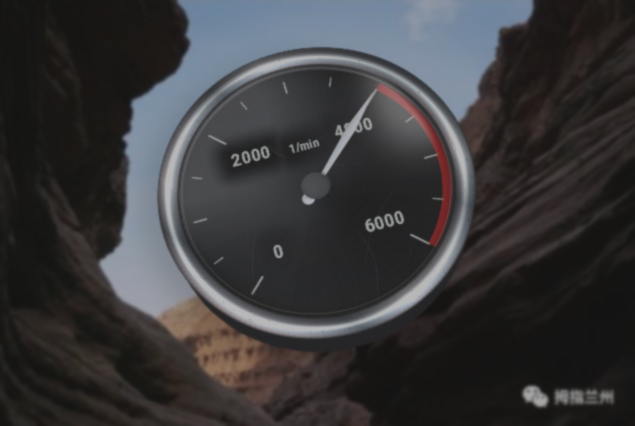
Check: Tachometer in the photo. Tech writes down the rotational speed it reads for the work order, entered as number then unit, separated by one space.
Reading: 4000 rpm
